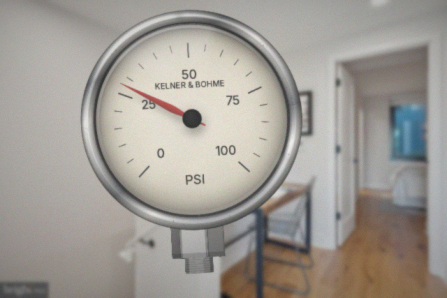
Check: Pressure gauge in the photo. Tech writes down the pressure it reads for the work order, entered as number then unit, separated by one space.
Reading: 27.5 psi
